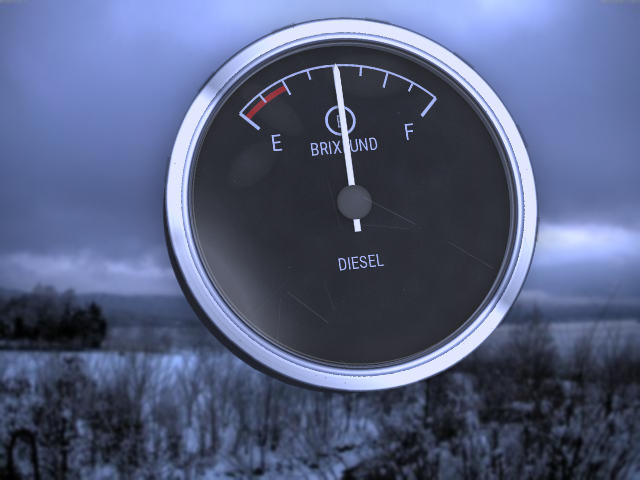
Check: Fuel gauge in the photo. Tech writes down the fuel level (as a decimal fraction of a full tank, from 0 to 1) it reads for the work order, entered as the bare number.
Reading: 0.5
